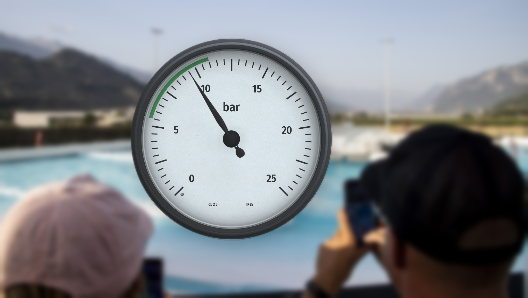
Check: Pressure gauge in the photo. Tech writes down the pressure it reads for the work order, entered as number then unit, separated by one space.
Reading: 9.5 bar
